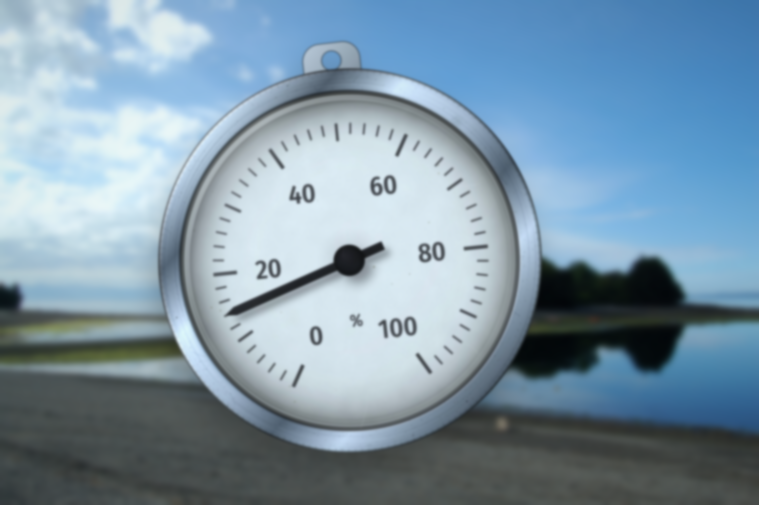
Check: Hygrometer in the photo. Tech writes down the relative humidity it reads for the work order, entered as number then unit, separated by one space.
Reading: 14 %
